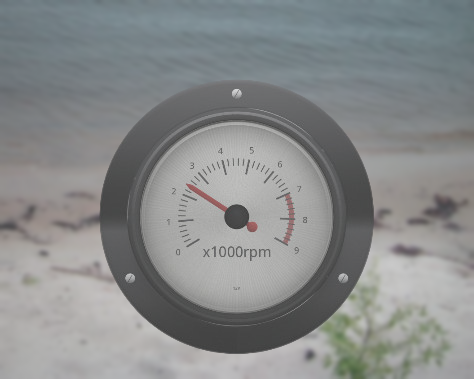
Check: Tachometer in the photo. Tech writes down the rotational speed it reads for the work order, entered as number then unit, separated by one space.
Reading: 2400 rpm
